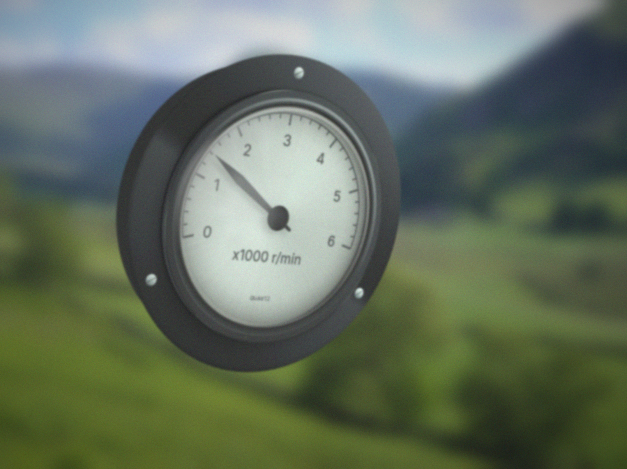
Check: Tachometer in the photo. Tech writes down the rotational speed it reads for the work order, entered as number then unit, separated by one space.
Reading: 1400 rpm
